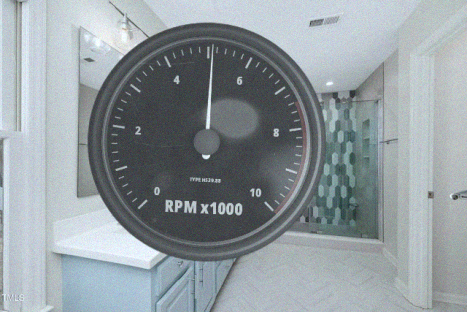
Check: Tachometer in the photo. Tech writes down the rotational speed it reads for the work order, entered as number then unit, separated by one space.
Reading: 5100 rpm
